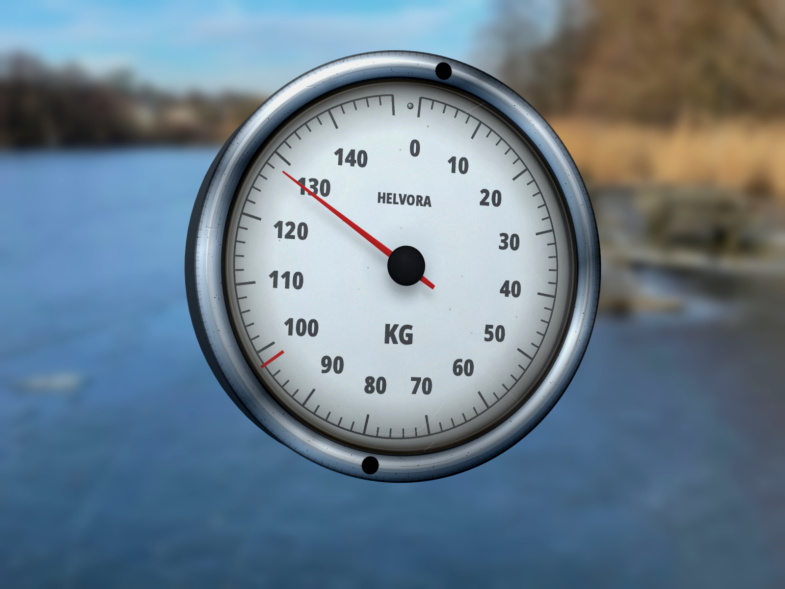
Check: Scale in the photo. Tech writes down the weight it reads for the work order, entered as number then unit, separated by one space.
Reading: 128 kg
